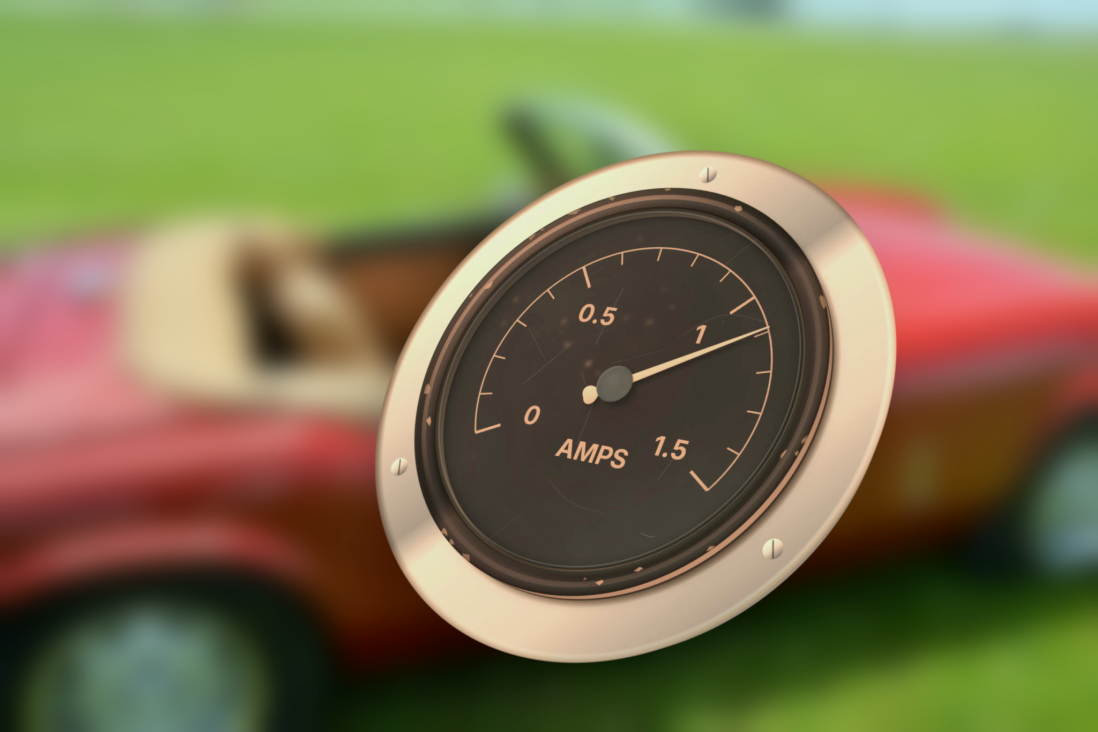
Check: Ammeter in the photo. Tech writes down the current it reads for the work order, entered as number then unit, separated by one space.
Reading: 1.1 A
